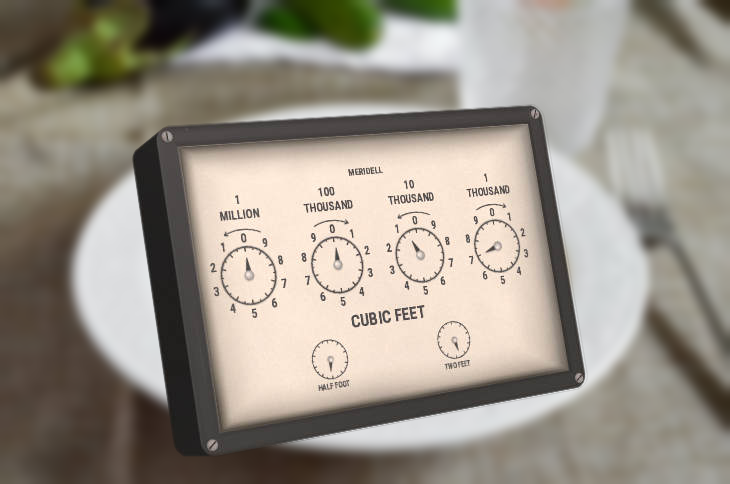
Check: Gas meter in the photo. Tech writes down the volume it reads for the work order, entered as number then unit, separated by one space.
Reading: 700 ft³
